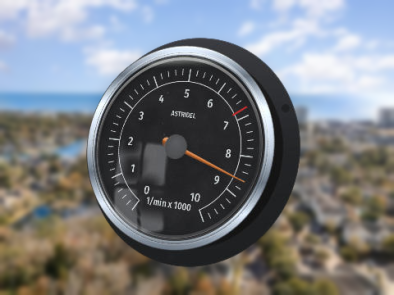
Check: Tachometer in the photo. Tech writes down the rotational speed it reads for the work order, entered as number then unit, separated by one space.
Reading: 8600 rpm
